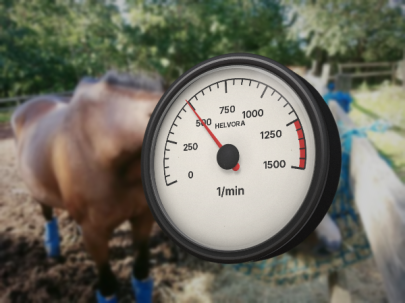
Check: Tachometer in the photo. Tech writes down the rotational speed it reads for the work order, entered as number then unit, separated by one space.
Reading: 500 rpm
